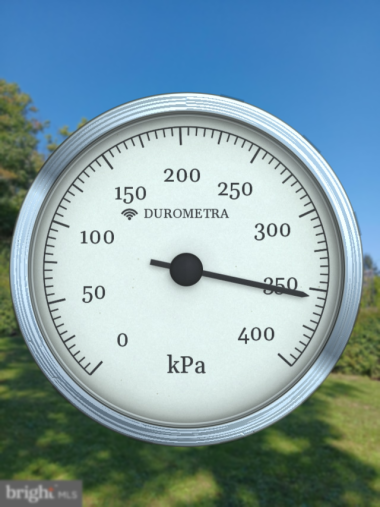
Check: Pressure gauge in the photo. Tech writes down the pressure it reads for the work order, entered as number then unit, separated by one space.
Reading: 355 kPa
